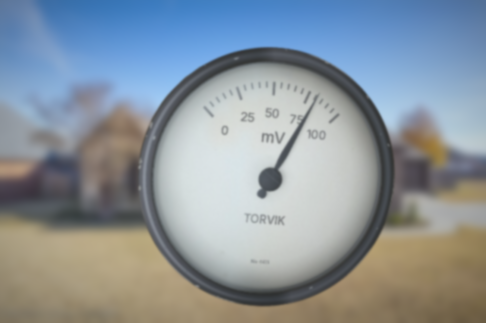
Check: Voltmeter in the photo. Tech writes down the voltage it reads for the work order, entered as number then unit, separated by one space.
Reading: 80 mV
